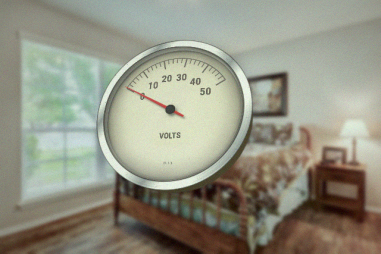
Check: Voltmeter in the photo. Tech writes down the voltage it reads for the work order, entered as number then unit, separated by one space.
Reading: 0 V
